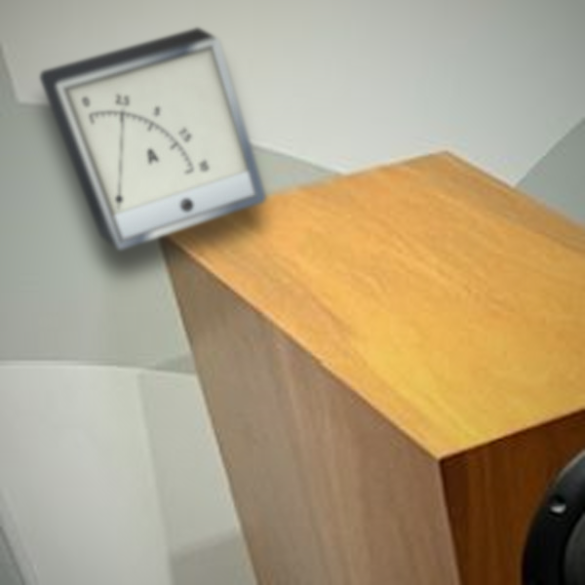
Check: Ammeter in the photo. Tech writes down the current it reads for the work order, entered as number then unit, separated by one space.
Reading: 2.5 A
